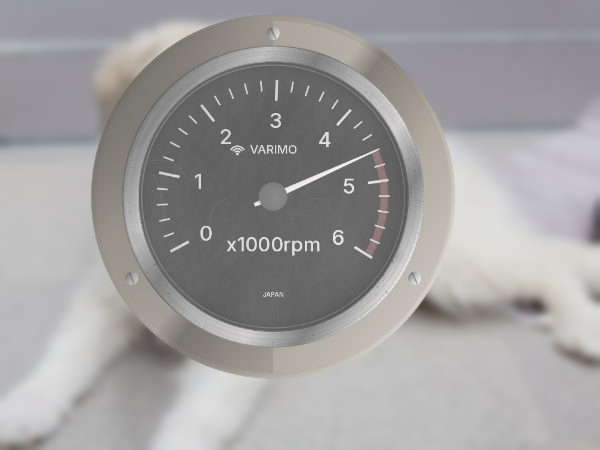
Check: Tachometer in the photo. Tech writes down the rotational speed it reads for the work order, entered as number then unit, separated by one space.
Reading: 4600 rpm
